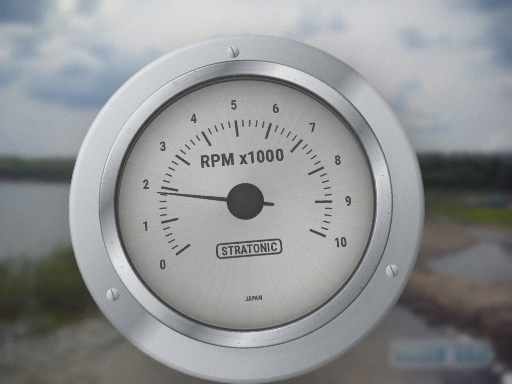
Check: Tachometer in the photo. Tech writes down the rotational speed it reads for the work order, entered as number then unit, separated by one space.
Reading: 1800 rpm
